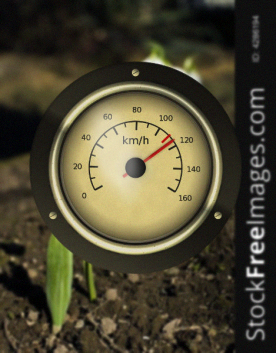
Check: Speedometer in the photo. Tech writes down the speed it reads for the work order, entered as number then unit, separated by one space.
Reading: 115 km/h
